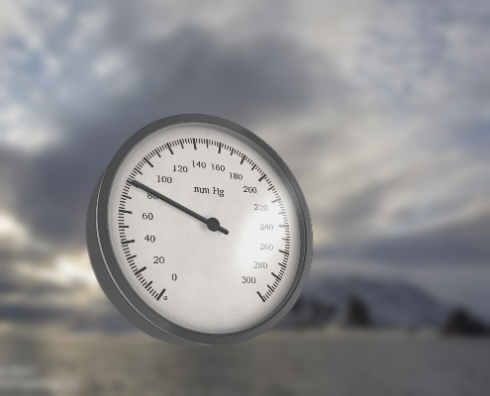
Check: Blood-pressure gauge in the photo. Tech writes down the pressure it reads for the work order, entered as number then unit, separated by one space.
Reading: 80 mmHg
